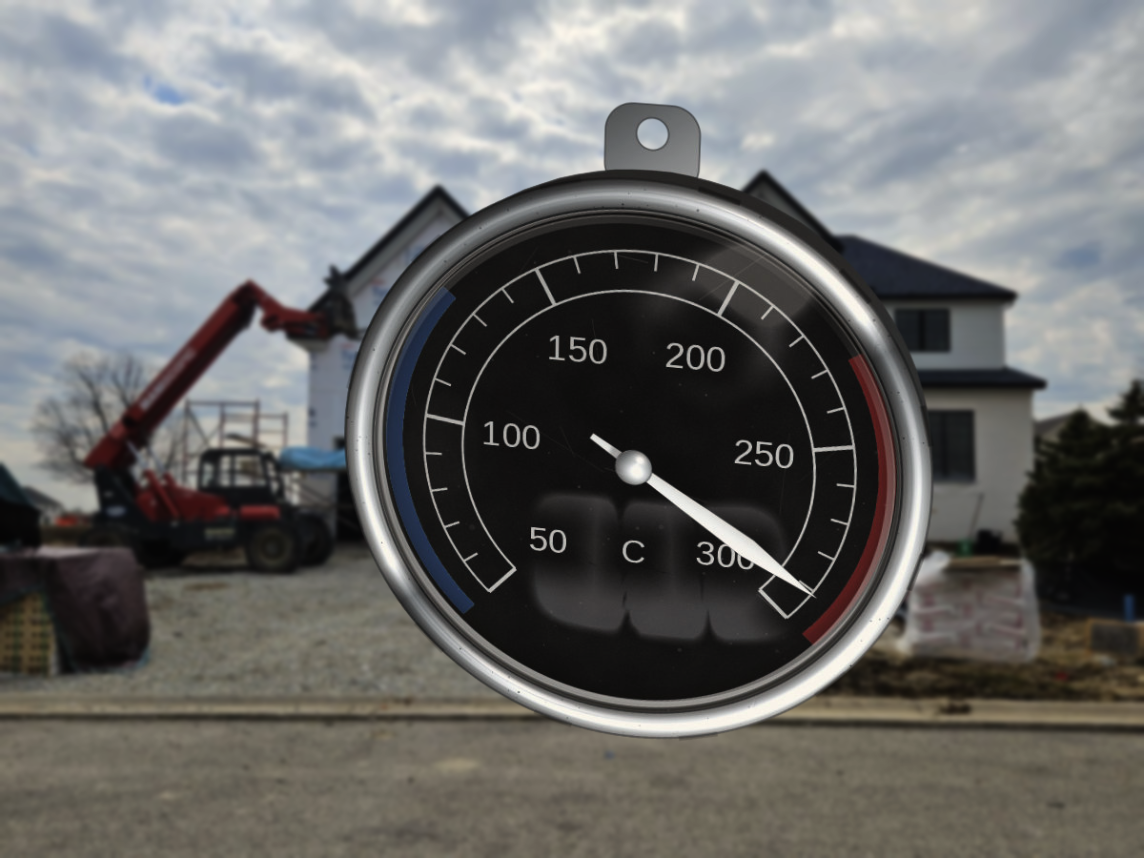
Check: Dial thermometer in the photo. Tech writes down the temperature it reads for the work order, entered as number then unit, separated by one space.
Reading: 290 °C
